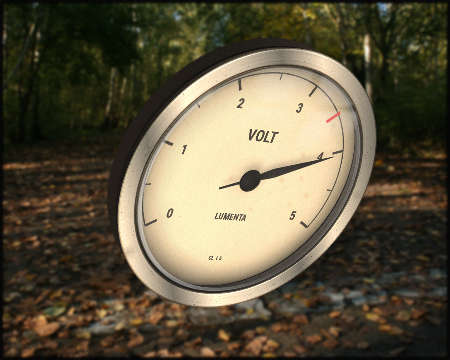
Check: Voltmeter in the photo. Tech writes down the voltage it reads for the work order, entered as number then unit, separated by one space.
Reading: 4 V
